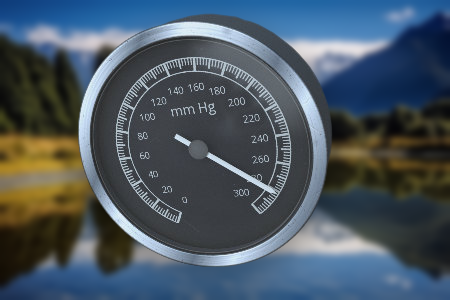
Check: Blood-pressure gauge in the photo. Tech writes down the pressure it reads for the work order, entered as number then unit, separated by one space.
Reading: 280 mmHg
